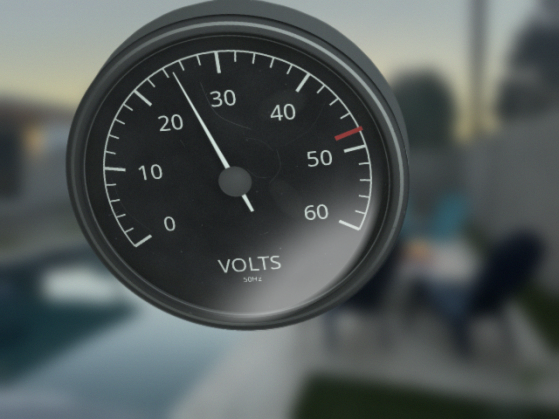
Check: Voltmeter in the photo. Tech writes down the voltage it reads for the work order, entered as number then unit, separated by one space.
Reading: 25 V
